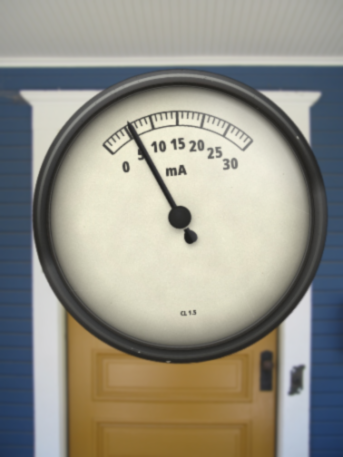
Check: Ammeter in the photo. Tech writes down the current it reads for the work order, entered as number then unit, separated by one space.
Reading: 6 mA
